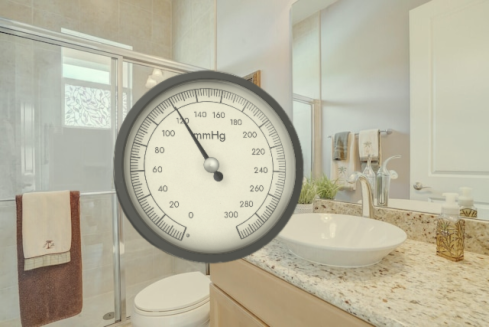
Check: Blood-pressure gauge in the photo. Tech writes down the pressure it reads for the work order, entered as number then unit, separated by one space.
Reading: 120 mmHg
